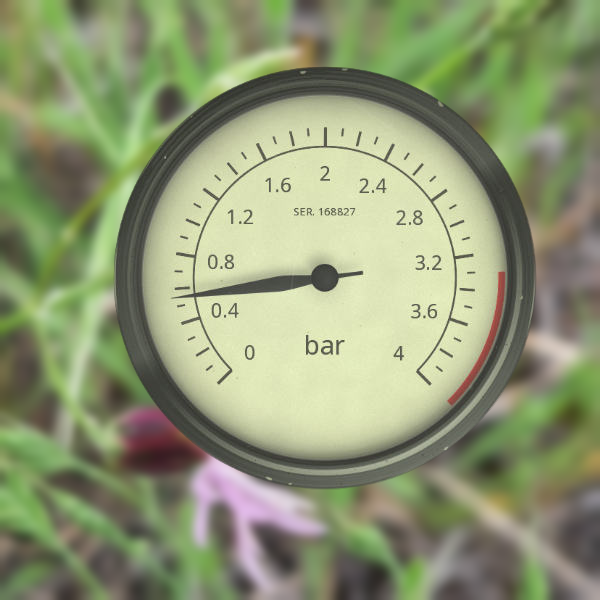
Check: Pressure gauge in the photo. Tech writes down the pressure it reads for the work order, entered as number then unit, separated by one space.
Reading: 0.55 bar
